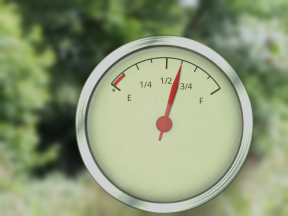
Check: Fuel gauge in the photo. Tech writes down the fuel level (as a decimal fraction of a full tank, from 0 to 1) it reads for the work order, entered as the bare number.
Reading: 0.625
